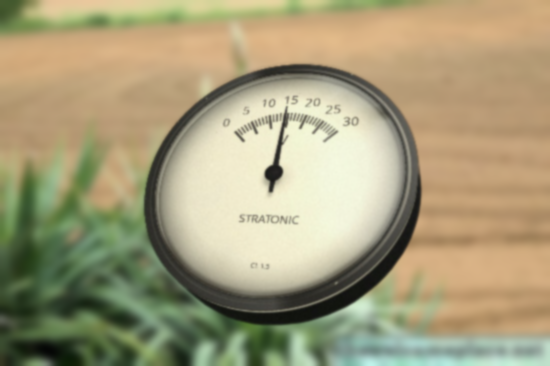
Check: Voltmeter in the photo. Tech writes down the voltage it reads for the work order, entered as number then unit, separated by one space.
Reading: 15 V
